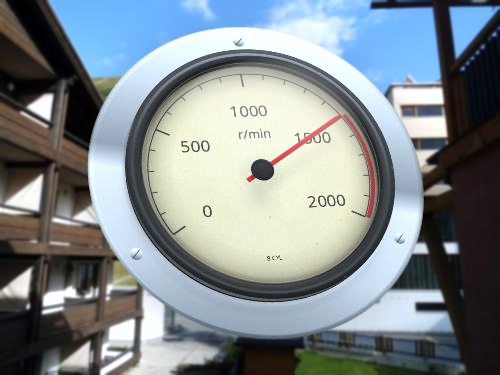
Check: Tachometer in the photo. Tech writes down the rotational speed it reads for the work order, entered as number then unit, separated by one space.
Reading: 1500 rpm
